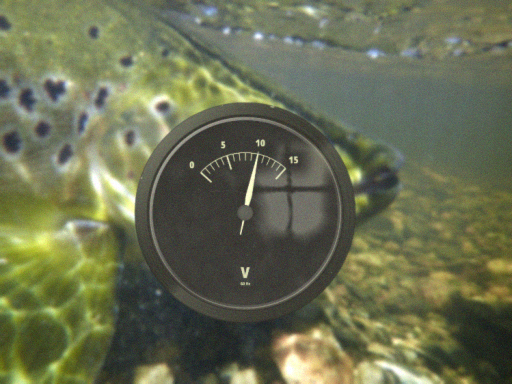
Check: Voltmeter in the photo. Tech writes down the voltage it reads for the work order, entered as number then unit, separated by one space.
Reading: 10 V
